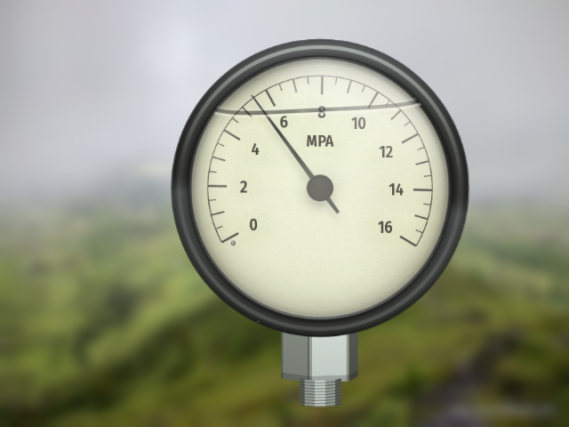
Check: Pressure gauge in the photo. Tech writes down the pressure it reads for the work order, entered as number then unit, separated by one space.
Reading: 5.5 MPa
